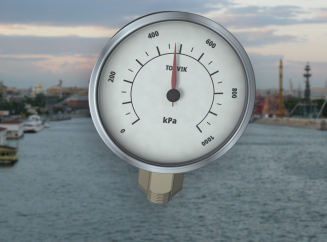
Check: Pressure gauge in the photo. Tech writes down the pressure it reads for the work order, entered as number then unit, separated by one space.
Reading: 475 kPa
